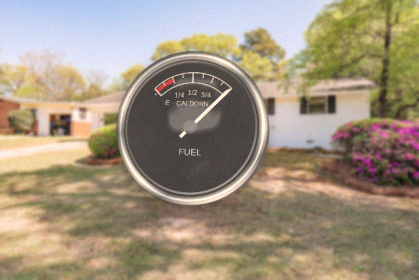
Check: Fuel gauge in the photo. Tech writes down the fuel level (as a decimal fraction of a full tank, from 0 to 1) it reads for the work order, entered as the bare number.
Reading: 1
